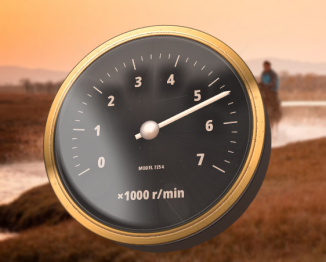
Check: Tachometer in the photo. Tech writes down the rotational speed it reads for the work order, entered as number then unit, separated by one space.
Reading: 5400 rpm
